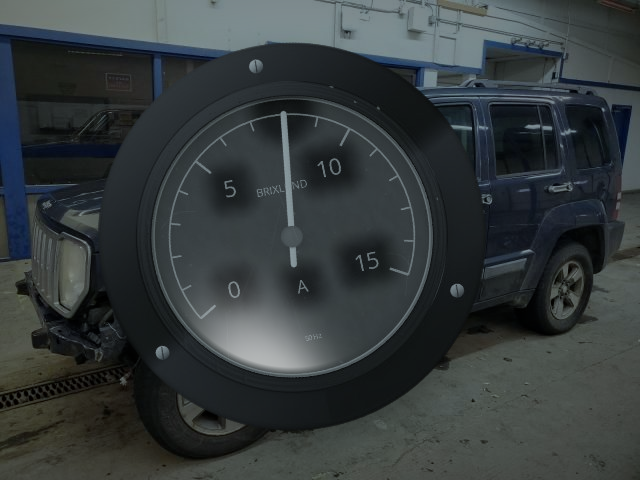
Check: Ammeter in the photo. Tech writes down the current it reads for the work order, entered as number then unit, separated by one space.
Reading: 8 A
